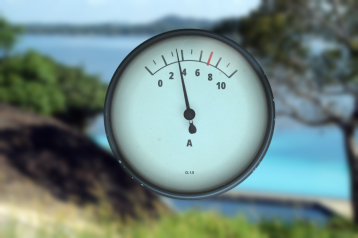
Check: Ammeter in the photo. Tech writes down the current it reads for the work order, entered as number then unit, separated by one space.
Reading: 3.5 A
